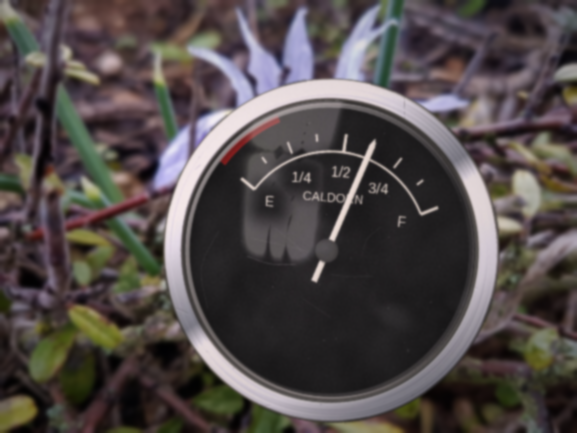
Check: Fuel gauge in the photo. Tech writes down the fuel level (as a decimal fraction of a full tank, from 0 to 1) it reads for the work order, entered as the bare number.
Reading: 0.625
